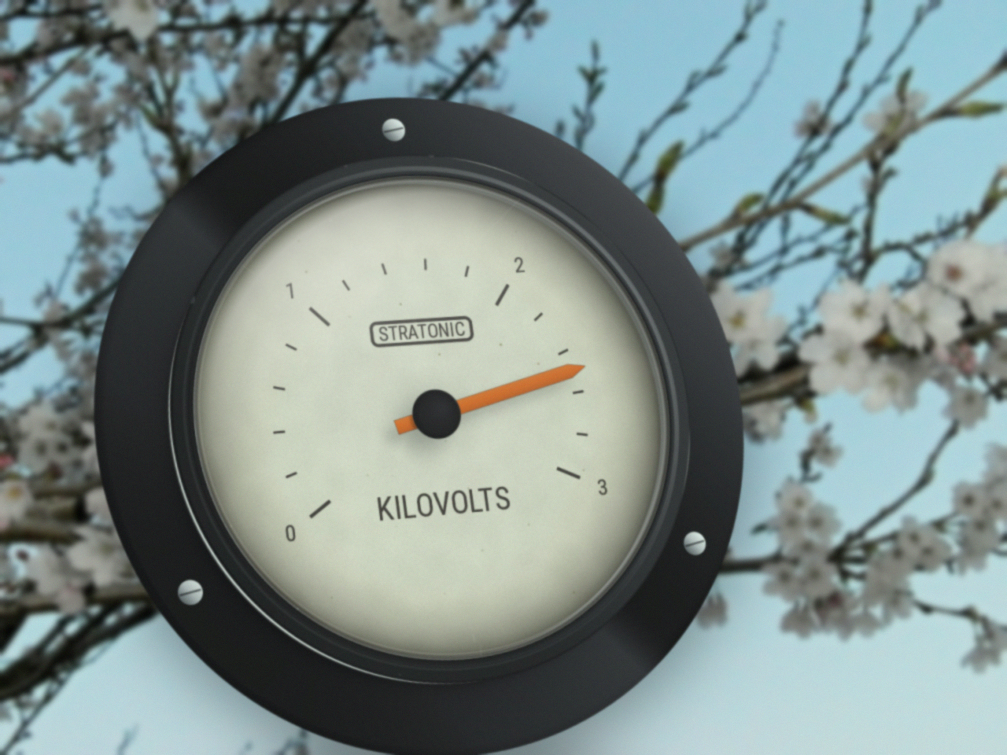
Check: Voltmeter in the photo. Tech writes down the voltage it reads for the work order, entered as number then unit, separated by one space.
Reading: 2.5 kV
